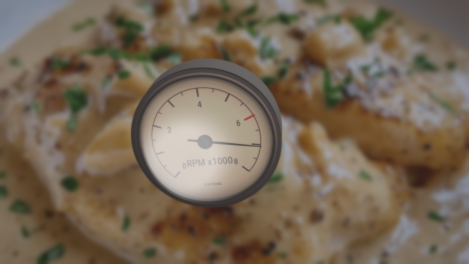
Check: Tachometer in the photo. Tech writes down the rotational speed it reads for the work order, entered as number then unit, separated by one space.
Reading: 7000 rpm
